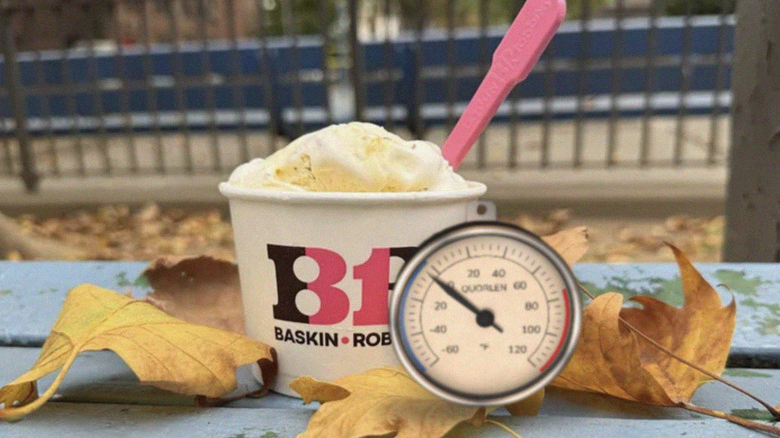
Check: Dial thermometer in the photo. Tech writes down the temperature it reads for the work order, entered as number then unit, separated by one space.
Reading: -4 °F
